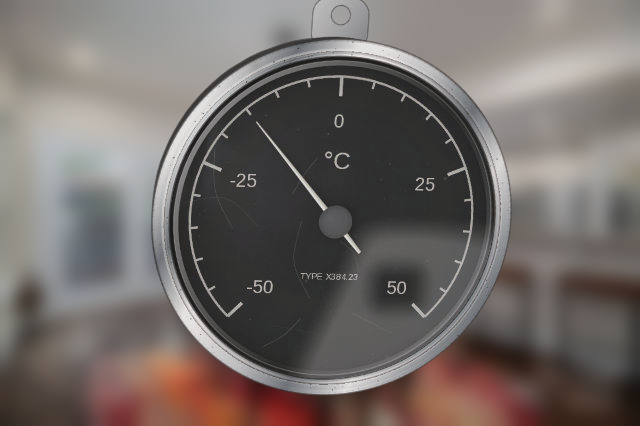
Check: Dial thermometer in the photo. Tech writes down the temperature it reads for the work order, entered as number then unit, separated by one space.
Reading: -15 °C
